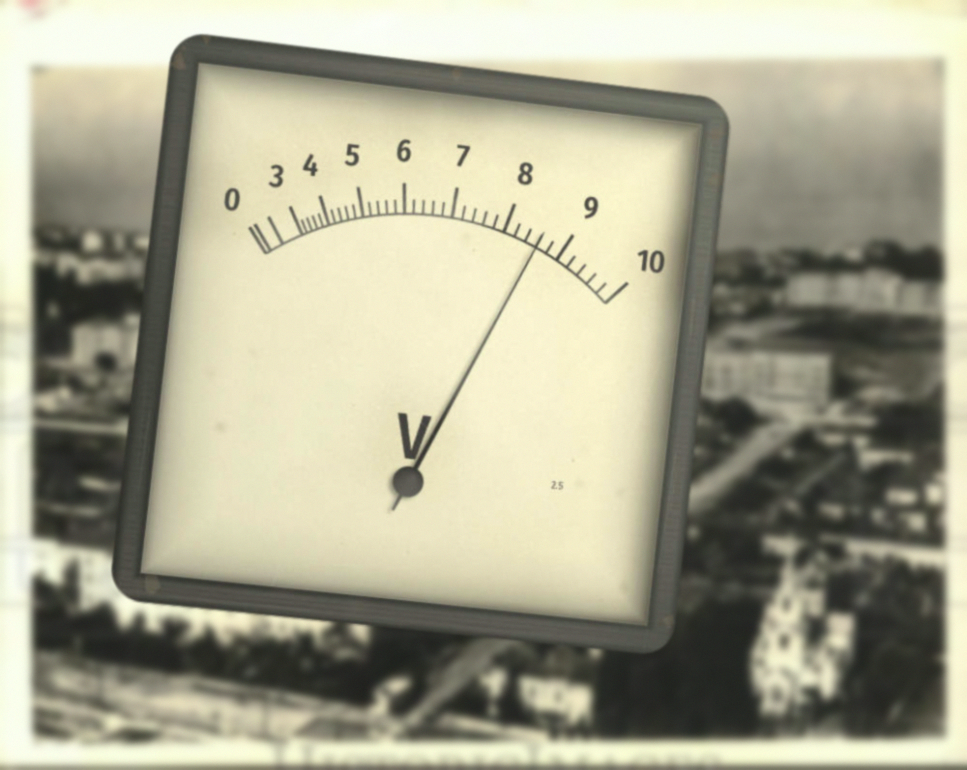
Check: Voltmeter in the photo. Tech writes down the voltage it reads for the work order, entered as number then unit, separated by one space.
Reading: 8.6 V
